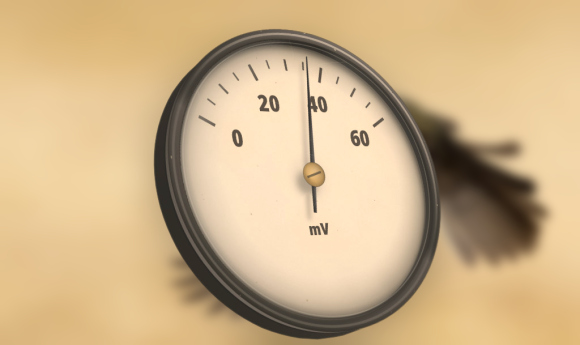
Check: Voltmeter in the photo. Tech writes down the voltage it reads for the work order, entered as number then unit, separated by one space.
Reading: 35 mV
